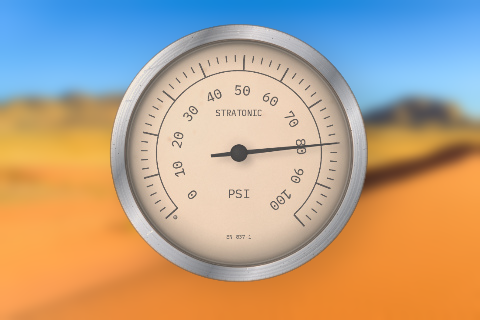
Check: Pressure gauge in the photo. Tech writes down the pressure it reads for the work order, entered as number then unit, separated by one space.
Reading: 80 psi
